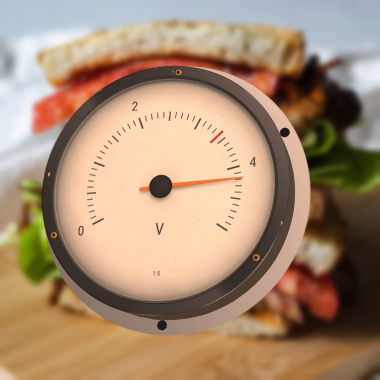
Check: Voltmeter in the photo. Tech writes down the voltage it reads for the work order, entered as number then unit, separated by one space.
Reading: 4.2 V
